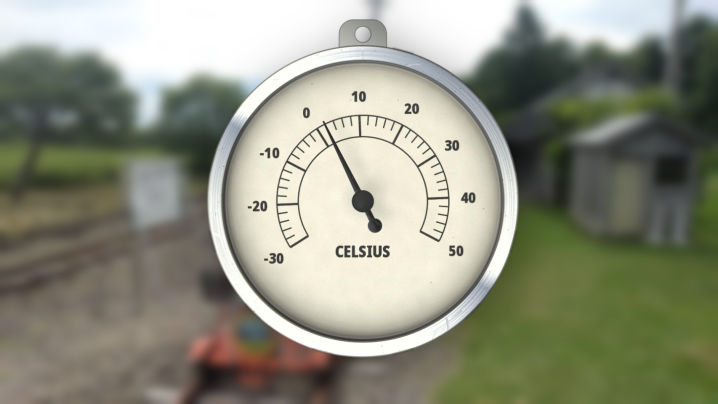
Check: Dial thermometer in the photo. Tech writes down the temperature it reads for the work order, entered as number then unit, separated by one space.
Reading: 2 °C
